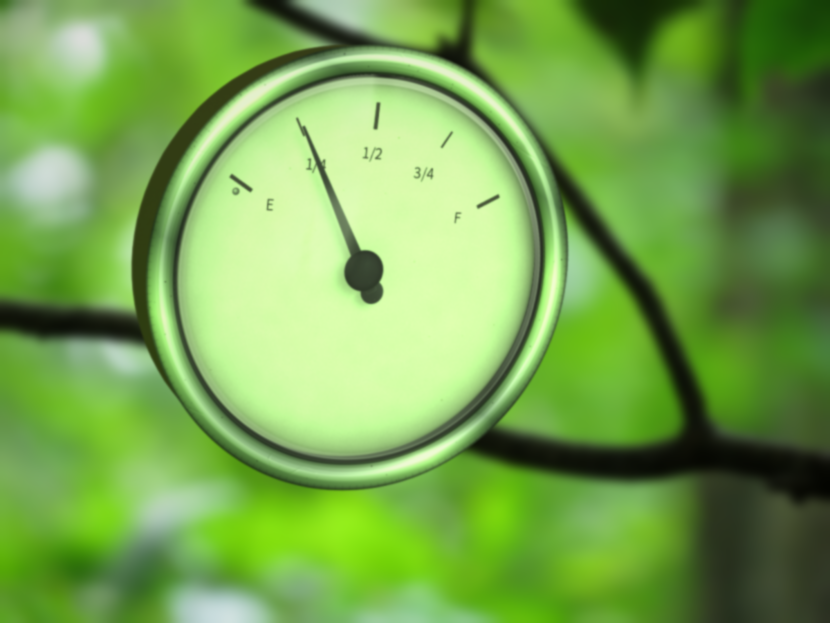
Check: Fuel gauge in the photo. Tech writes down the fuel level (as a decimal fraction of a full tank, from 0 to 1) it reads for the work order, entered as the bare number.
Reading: 0.25
